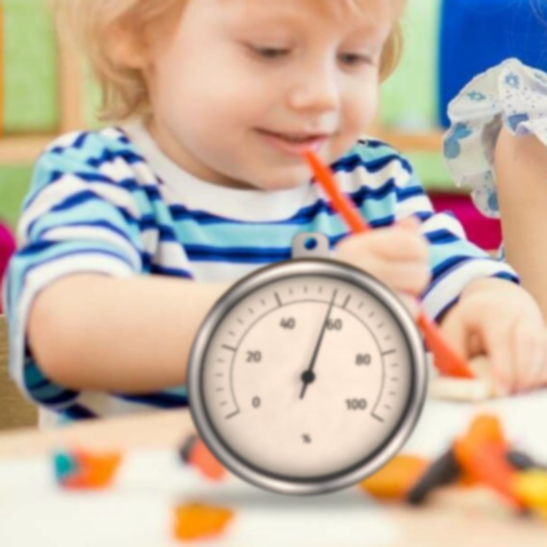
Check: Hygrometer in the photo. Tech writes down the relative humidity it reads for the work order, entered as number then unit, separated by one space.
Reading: 56 %
